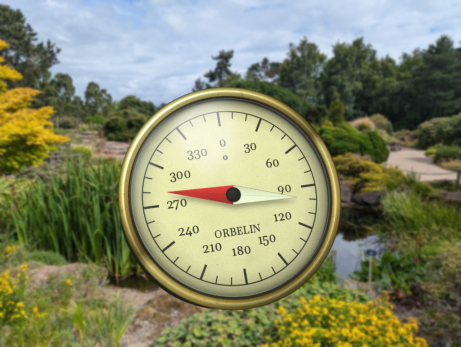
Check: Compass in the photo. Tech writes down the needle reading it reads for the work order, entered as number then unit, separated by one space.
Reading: 280 °
